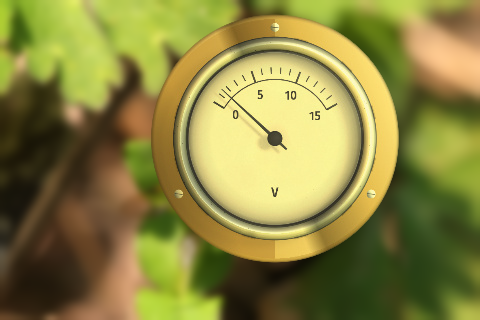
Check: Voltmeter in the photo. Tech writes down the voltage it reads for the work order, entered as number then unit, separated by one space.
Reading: 1.5 V
